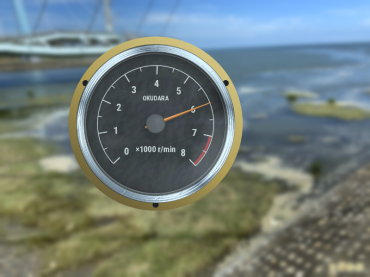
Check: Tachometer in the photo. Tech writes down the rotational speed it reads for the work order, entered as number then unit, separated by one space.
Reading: 6000 rpm
